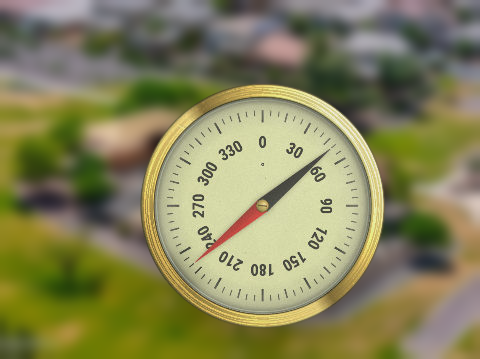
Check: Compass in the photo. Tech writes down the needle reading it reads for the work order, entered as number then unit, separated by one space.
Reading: 230 °
